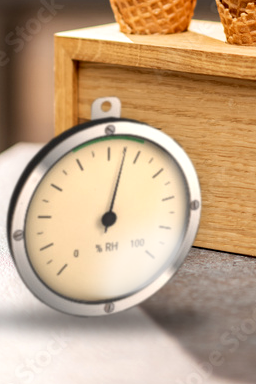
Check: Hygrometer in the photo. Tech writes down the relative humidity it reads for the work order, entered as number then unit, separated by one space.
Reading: 55 %
